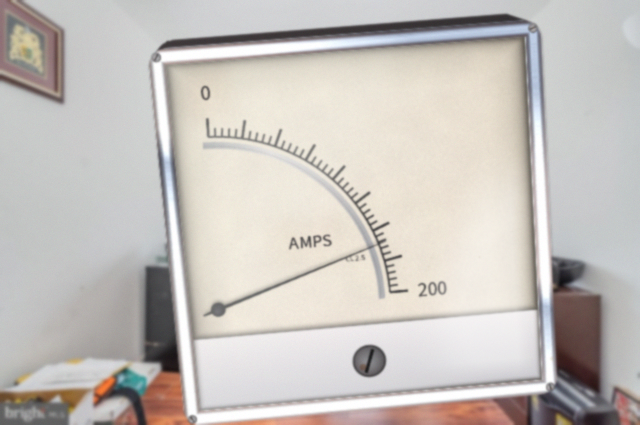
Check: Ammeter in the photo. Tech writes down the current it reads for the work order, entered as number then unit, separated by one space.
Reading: 160 A
